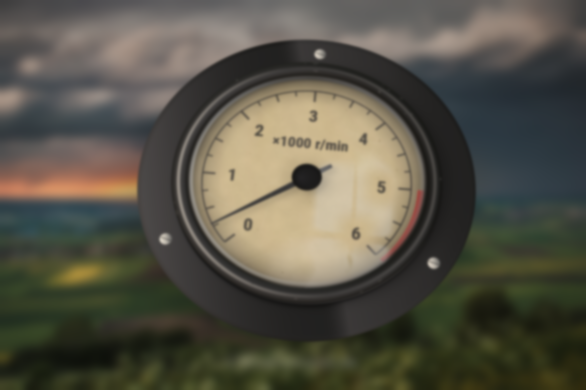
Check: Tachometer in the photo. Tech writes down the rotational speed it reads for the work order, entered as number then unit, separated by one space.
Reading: 250 rpm
